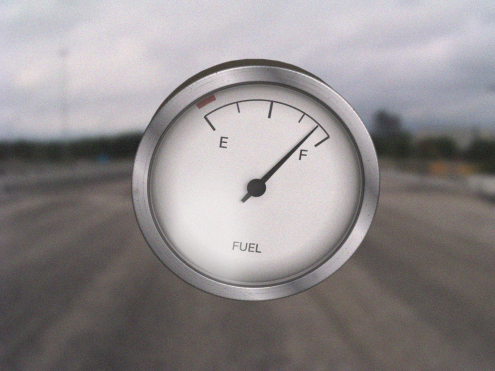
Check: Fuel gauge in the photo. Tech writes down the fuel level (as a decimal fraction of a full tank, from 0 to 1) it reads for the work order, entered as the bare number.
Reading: 0.875
